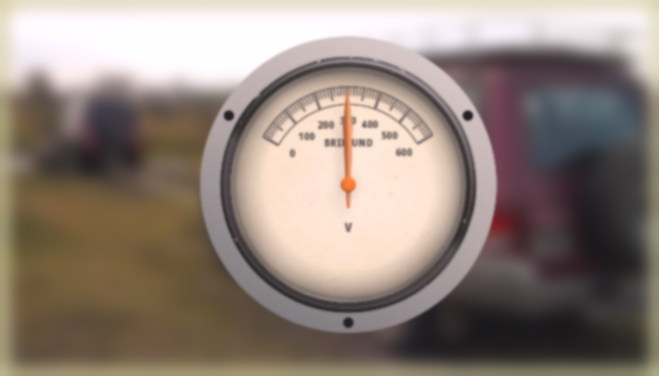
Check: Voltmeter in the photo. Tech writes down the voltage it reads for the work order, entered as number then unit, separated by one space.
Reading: 300 V
